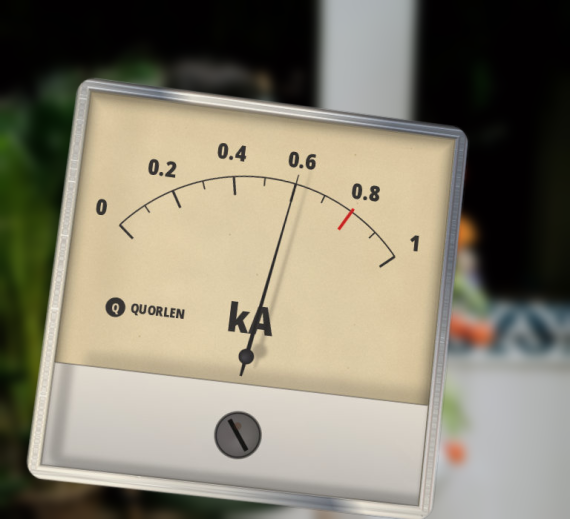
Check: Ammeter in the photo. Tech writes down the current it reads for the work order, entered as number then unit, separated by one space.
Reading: 0.6 kA
